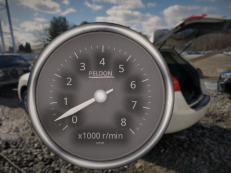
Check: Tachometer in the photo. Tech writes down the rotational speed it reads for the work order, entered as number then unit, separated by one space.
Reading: 400 rpm
